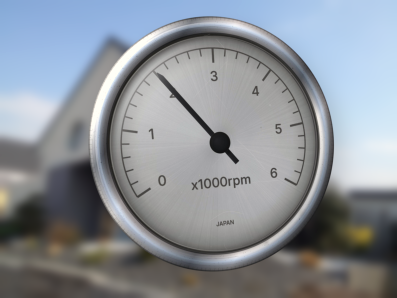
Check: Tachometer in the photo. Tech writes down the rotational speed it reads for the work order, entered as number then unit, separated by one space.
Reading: 2000 rpm
